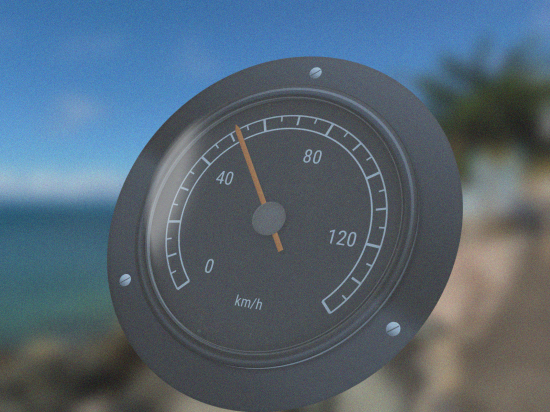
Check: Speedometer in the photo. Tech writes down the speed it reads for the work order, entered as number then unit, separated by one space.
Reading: 52.5 km/h
